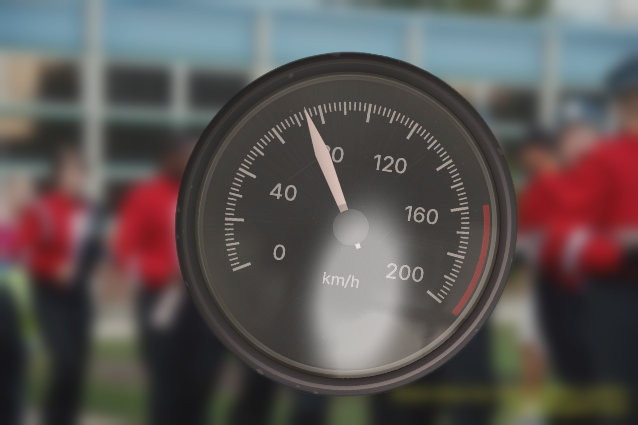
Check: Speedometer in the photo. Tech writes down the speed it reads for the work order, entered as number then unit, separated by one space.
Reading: 74 km/h
